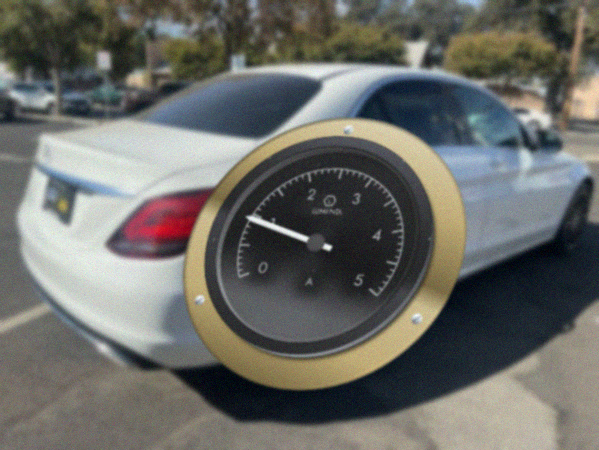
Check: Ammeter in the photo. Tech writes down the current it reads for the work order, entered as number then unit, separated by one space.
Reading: 0.9 A
